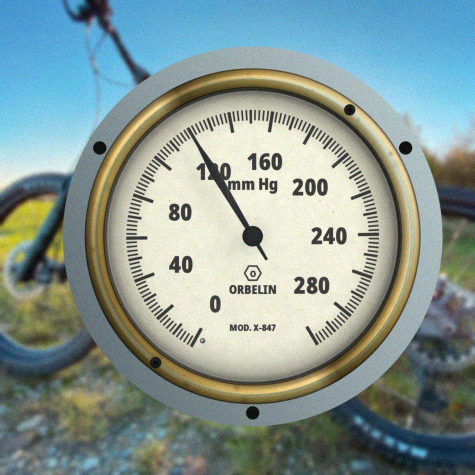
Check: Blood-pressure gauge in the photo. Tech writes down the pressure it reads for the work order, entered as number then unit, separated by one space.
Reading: 120 mmHg
